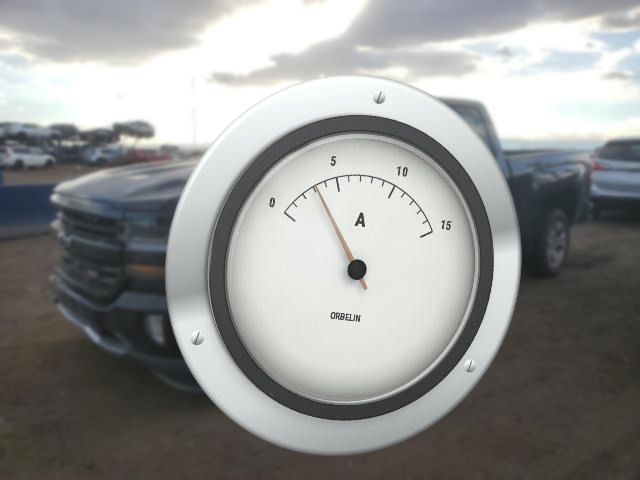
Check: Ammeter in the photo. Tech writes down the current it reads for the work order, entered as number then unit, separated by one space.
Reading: 3 A
